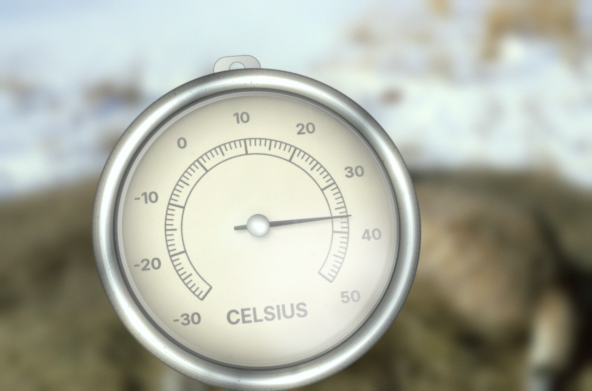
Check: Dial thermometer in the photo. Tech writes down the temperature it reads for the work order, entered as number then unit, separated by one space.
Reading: 37 °C
